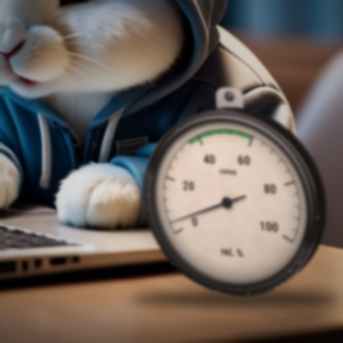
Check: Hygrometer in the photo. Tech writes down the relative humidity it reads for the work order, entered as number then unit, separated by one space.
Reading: 4 %
